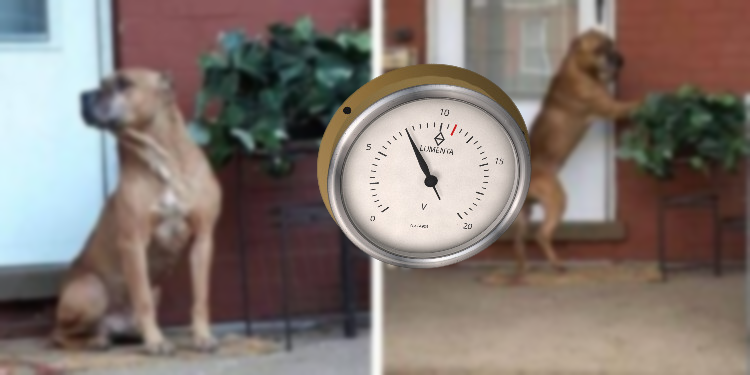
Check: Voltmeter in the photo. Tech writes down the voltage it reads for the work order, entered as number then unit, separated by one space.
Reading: 7.5 V
